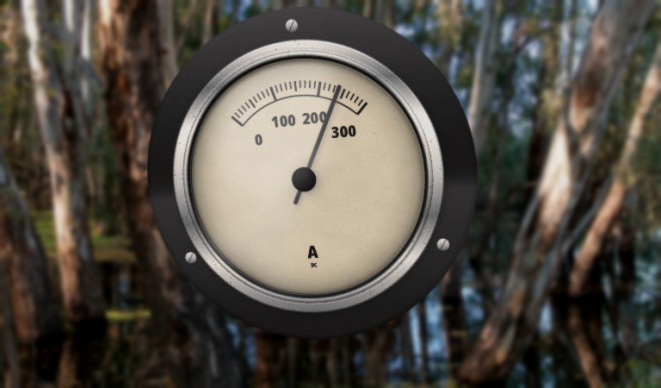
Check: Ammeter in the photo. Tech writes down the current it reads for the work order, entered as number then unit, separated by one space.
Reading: 240 A
